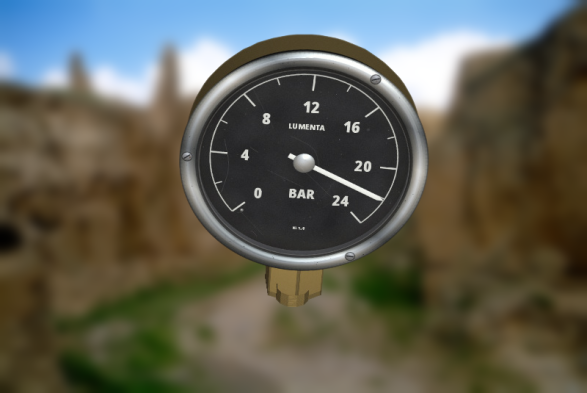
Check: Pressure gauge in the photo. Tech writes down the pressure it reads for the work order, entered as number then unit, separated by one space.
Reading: 22 bar
